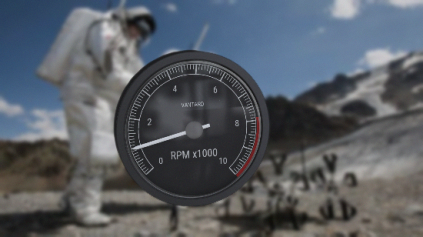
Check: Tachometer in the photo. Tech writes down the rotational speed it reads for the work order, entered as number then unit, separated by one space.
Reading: 1000 rpm
